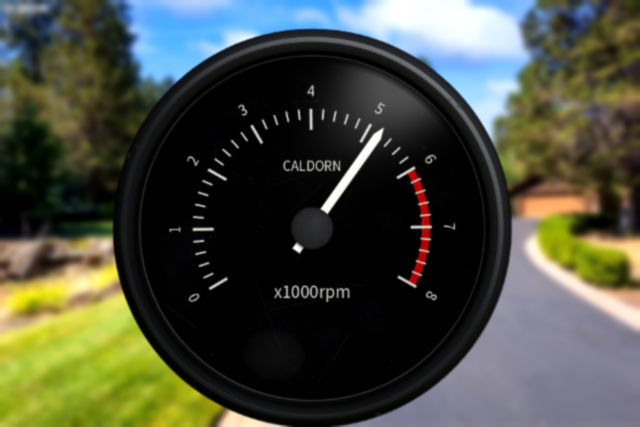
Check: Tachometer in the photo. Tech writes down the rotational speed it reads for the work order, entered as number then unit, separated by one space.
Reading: 5200 rpm
